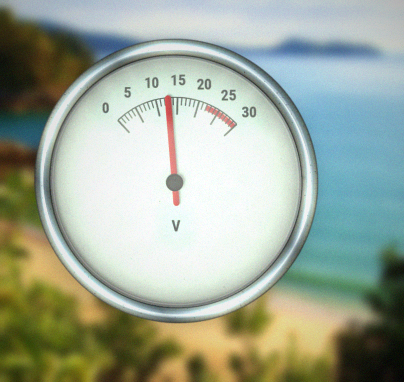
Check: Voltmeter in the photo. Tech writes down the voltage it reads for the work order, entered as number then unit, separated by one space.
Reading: 13 V
